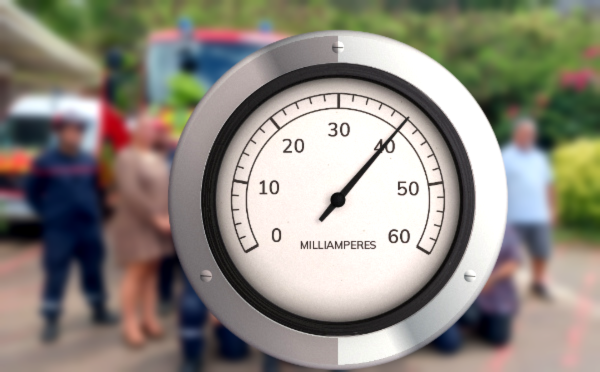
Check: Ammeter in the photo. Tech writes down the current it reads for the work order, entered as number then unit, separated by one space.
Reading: 40 mA
